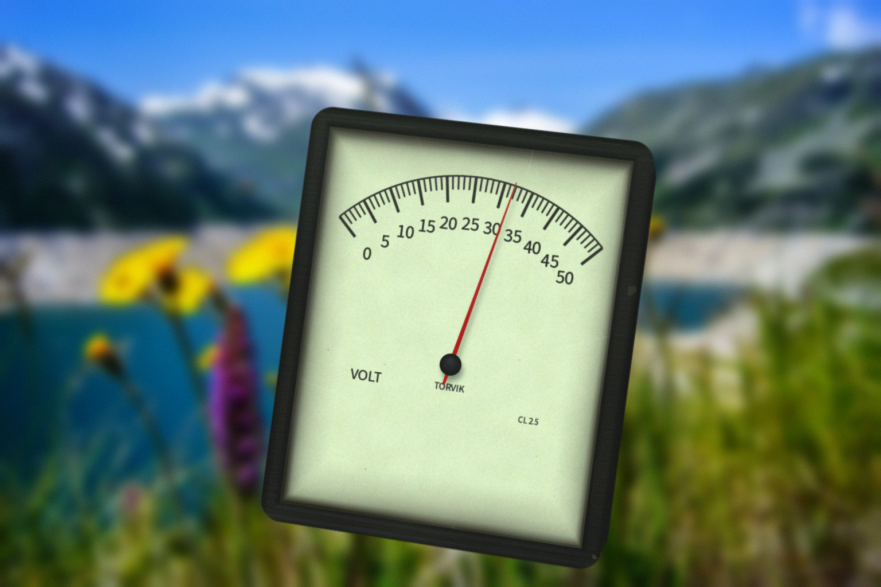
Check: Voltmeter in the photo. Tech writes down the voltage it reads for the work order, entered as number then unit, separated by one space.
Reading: 32 V
